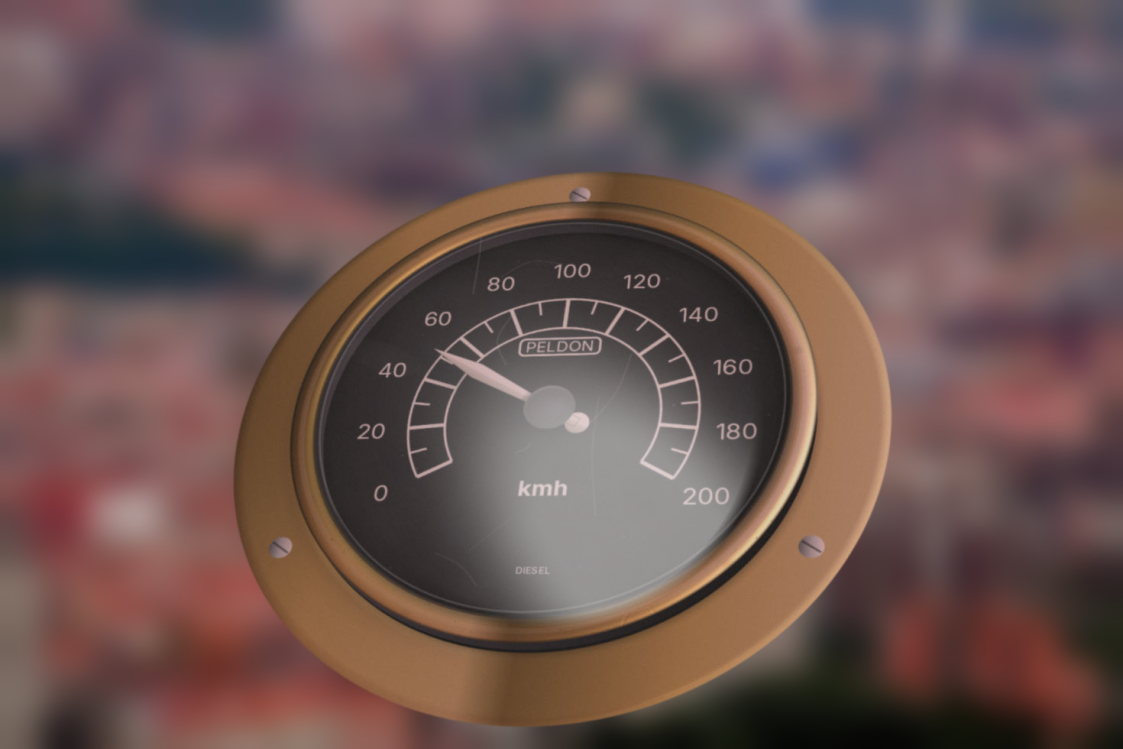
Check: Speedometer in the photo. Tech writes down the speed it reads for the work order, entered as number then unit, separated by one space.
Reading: 50 km/h
